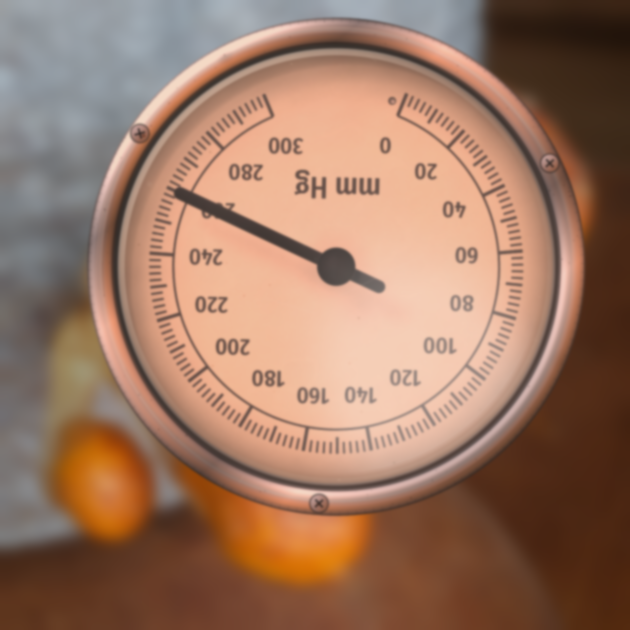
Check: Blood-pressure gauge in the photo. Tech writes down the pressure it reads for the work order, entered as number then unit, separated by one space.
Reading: 260 mmHg
